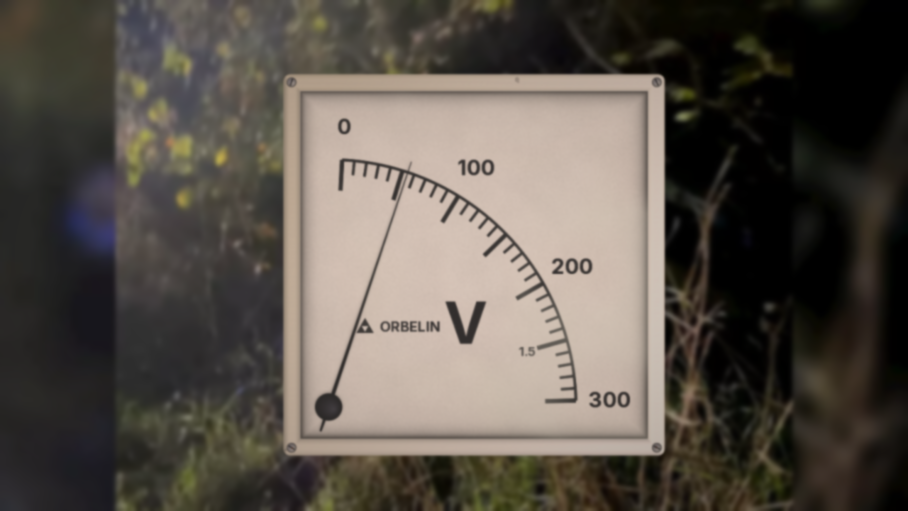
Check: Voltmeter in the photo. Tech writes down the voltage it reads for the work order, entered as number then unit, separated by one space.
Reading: 55 V
